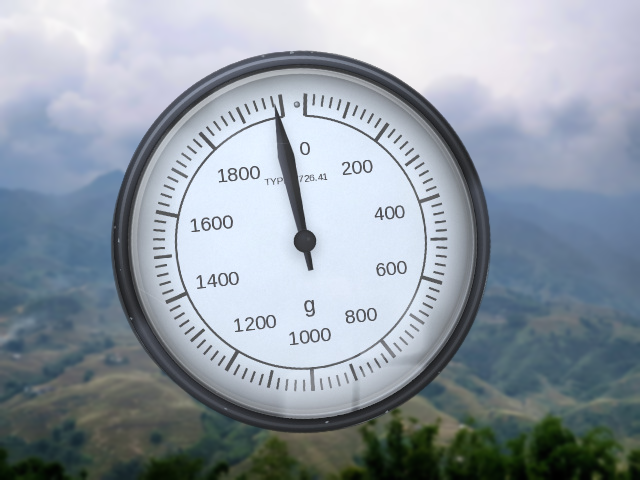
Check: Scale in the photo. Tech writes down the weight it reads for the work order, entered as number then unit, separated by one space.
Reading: 1980 g
